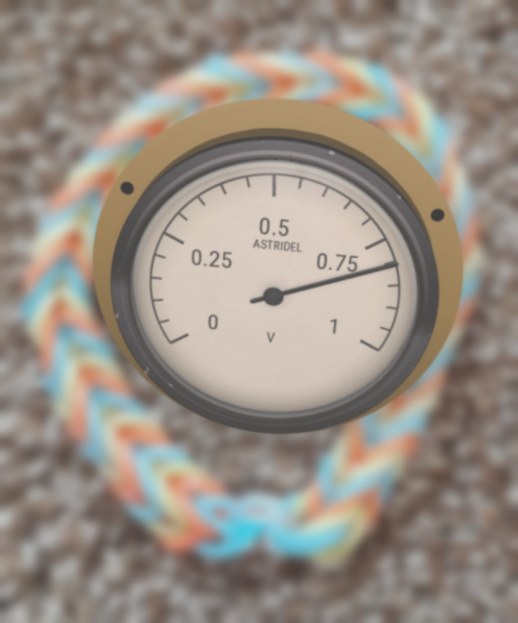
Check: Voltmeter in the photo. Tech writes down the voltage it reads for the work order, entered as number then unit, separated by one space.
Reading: 0.8 V
